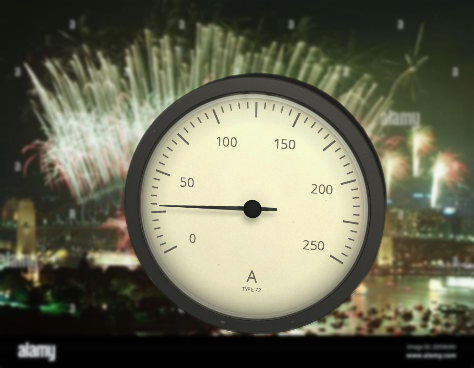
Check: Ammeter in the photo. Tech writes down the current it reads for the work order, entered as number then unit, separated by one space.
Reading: 30 A
